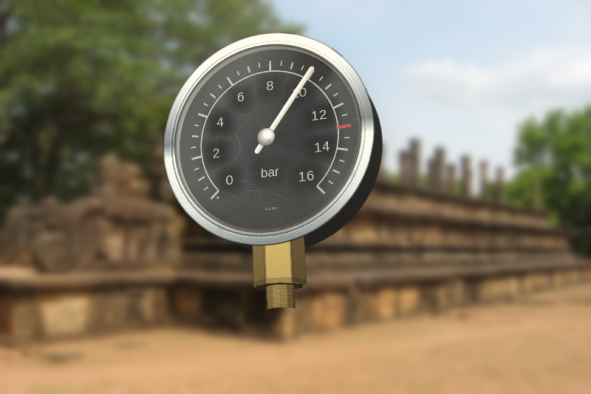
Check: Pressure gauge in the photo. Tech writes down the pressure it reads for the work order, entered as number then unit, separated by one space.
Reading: 10 bar
